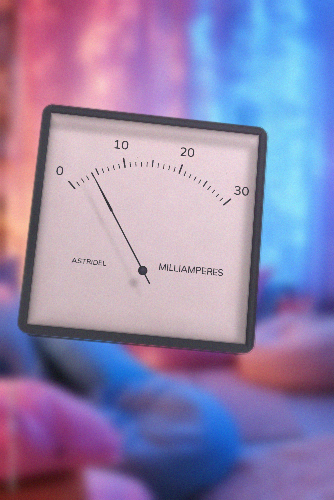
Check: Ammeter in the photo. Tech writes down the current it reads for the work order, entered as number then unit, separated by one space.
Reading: 4 mA
